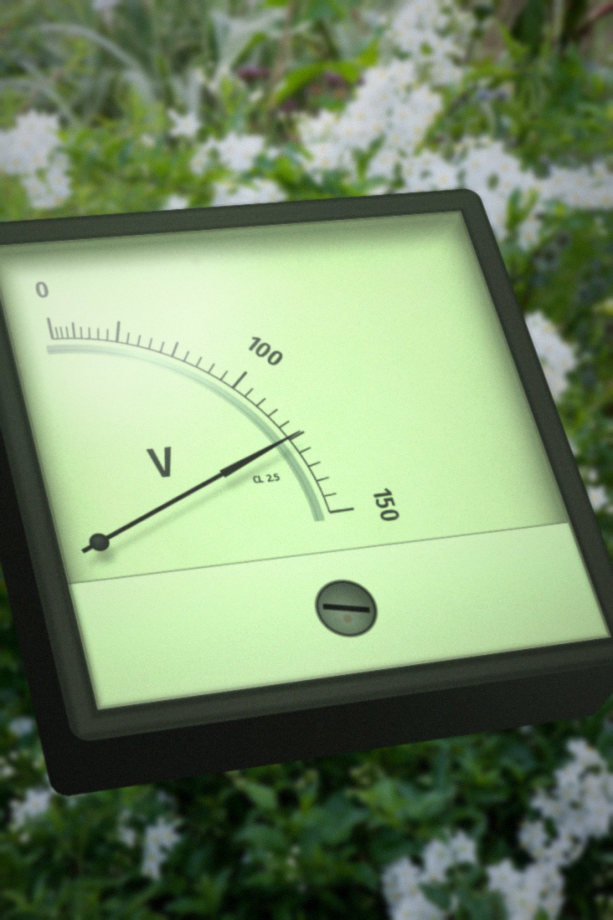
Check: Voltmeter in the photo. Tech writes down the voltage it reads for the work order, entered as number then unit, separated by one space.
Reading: 125 V
